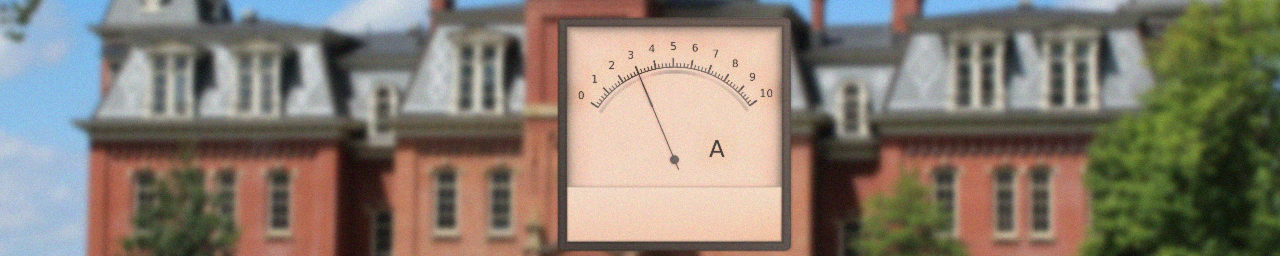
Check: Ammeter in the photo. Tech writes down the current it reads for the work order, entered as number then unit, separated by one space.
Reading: 3 A
